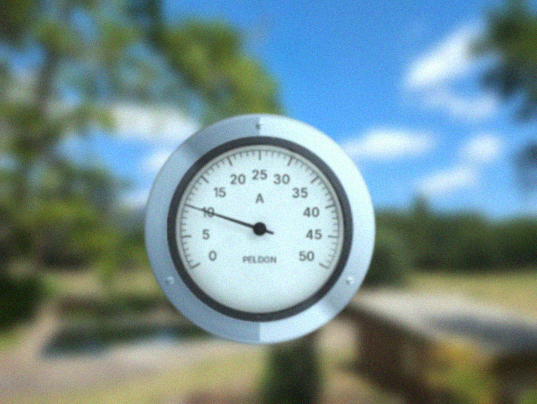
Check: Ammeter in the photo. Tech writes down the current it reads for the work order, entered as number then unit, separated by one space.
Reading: 10 A
